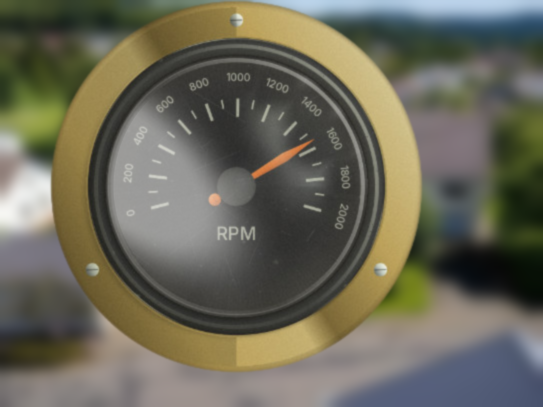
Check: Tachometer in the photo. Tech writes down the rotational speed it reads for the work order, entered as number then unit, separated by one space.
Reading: 1550 rpm
